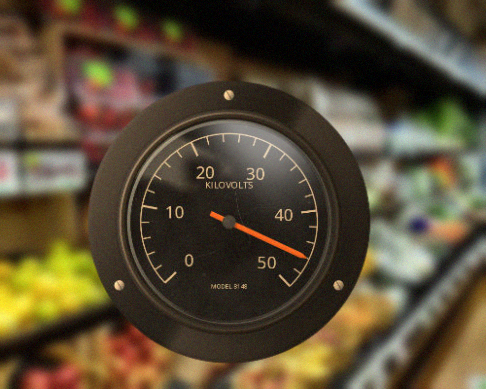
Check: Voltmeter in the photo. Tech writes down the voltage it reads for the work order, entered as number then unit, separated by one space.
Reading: 46 kV
